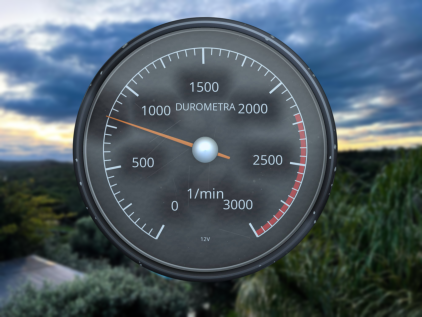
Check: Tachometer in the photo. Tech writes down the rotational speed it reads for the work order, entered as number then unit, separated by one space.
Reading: 800 rpm
